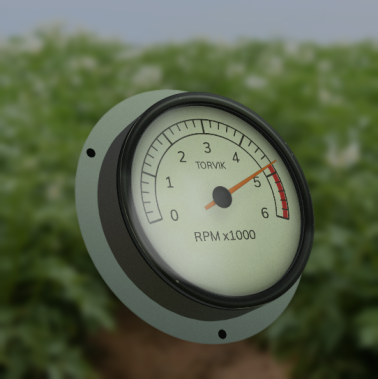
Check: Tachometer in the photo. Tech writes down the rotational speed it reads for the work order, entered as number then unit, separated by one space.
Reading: 4800 rpm
